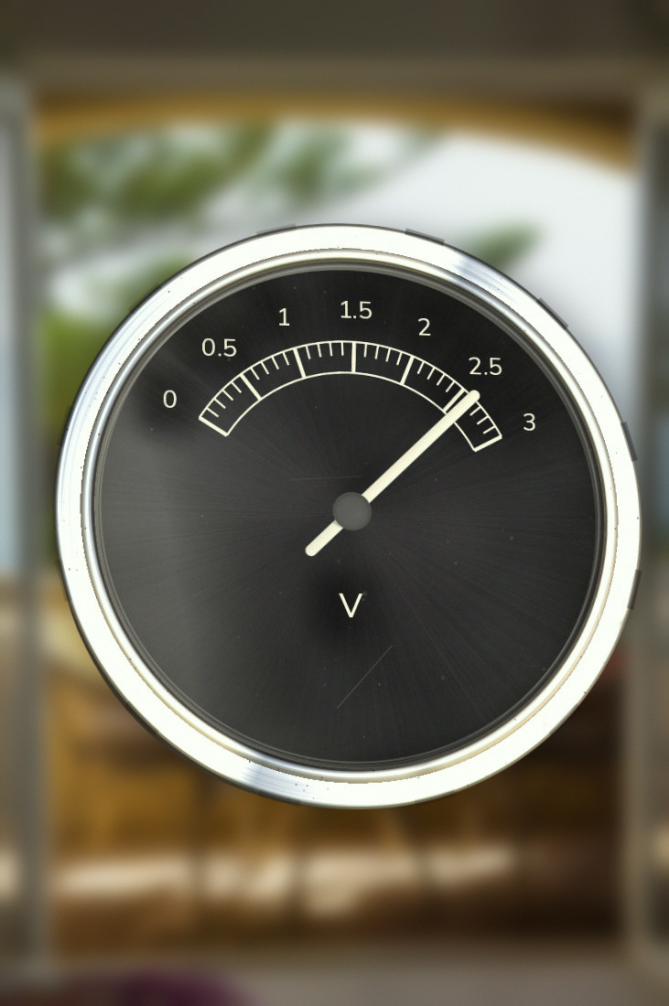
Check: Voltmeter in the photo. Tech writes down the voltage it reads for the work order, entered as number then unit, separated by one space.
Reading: 2.6 V
